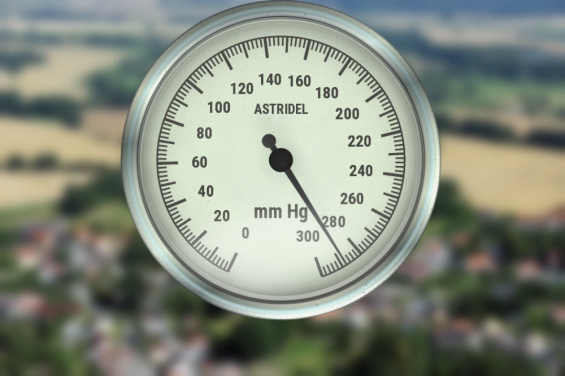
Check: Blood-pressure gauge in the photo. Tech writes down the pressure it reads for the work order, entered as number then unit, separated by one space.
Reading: 288 mmHg
